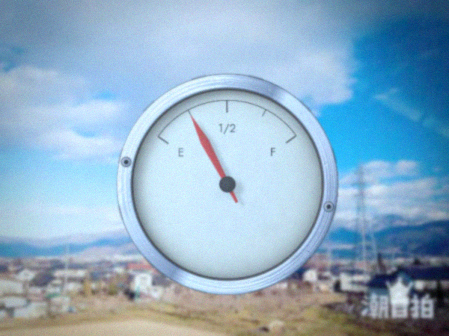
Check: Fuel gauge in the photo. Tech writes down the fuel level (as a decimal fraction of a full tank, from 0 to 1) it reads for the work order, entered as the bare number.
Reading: 0.25
